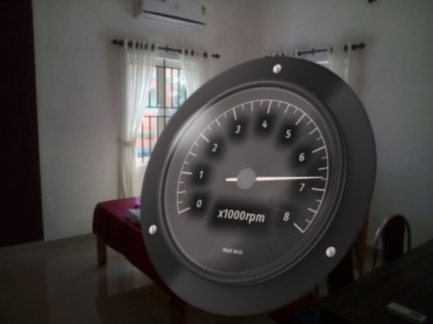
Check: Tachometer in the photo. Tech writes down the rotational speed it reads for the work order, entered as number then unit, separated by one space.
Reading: 6750 rpm
